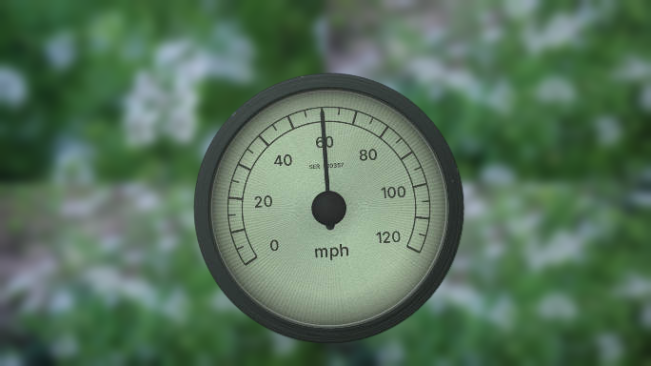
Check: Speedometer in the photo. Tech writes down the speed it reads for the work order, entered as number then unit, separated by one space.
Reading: 60 mph
